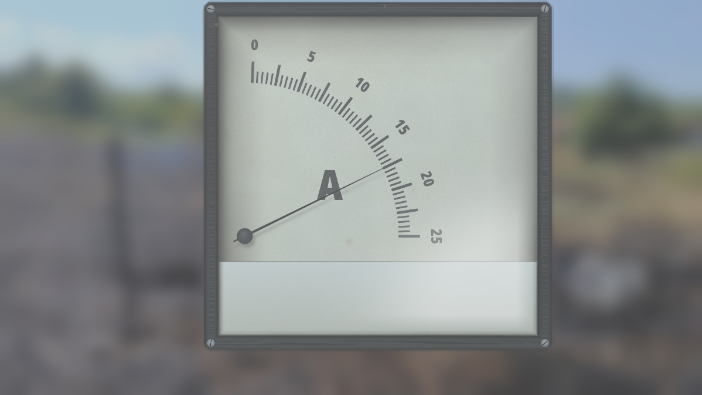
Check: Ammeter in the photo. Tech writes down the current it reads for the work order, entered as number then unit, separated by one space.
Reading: 17.5 A
